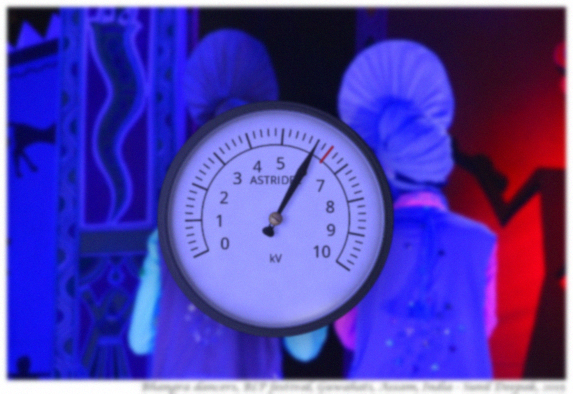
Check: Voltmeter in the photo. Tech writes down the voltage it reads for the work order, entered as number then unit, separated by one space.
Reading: 6 kV
